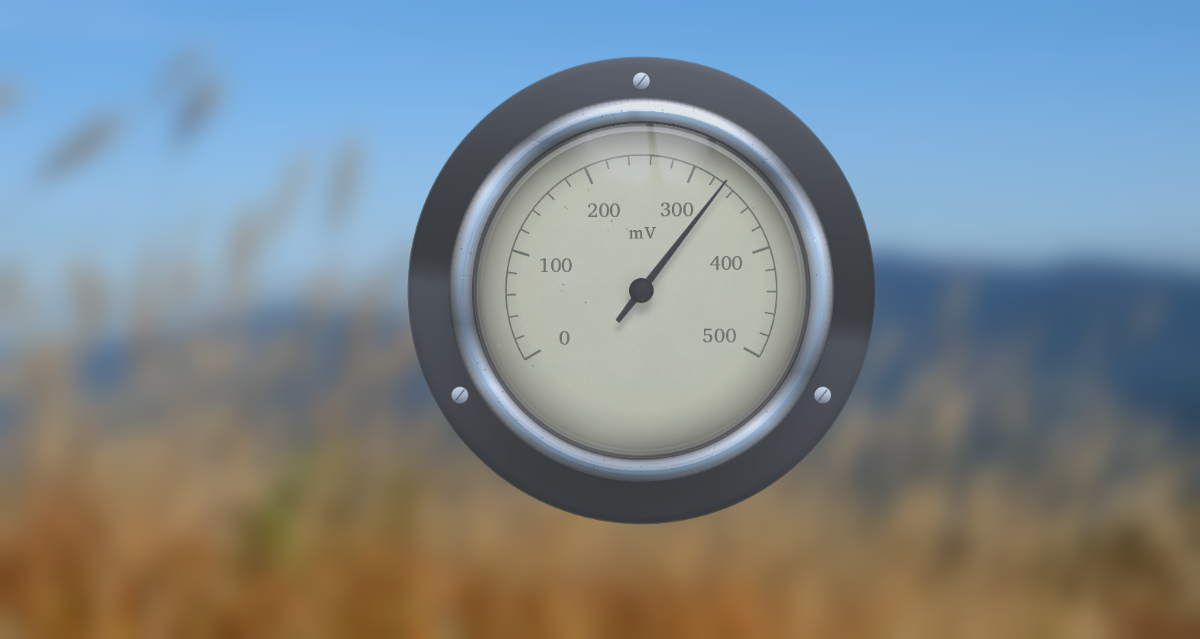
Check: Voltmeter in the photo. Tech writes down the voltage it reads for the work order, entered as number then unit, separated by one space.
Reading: 330 mV
